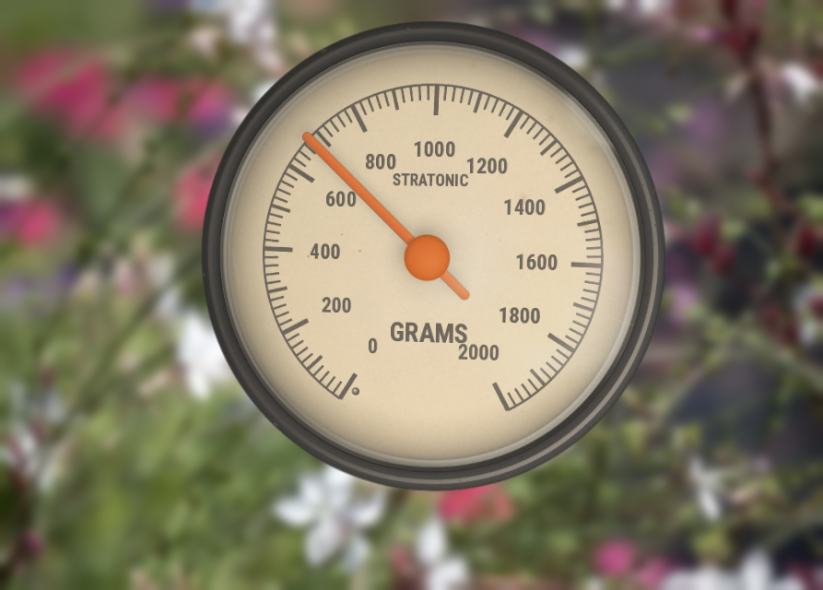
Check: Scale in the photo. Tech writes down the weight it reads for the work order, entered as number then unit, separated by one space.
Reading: 680 g
